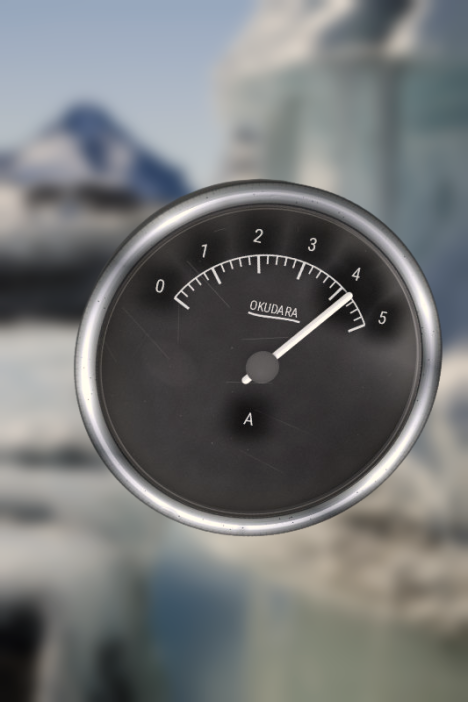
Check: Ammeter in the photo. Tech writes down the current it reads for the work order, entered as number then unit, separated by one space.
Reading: 4.2 A
